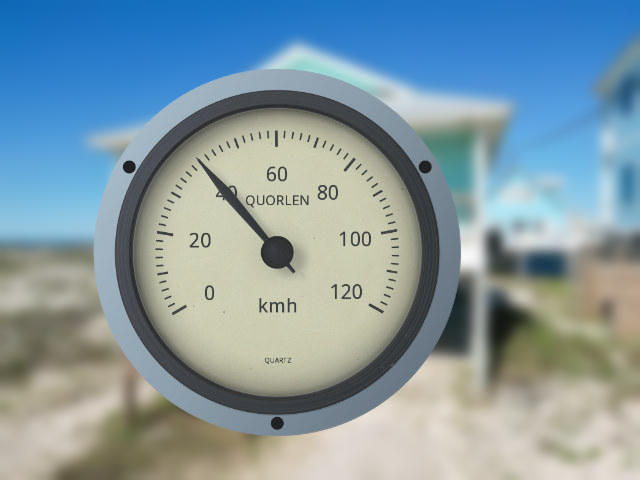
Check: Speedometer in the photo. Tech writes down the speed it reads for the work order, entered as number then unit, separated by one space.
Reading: 40 km/h
